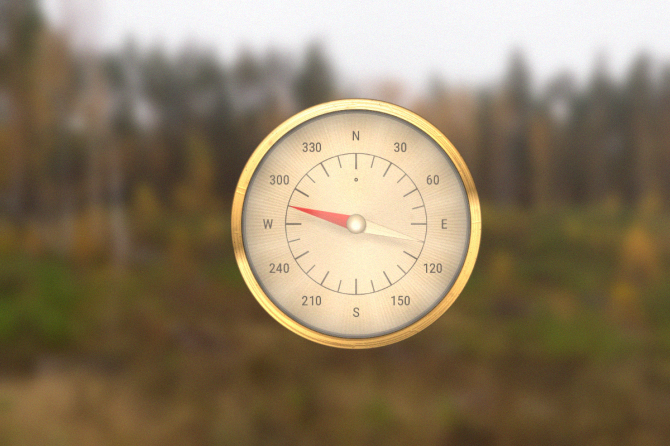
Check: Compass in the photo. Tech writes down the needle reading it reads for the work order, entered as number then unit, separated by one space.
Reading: 285 °
